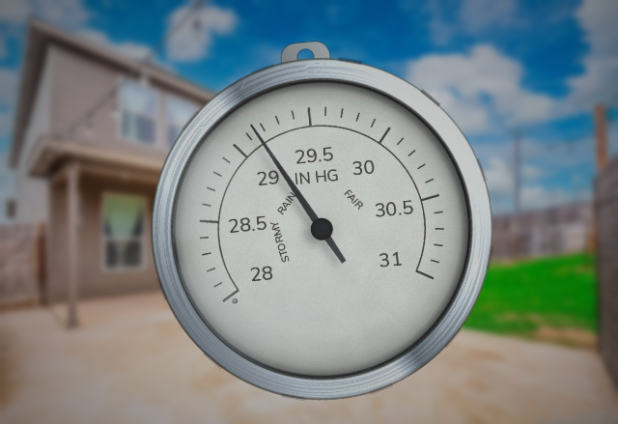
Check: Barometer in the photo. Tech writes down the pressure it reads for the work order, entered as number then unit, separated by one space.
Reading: 29.15 inHg
